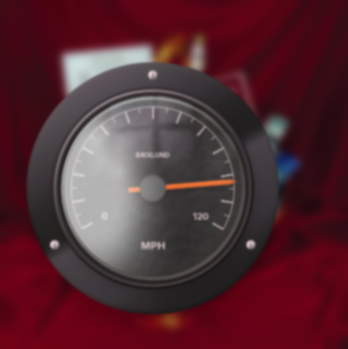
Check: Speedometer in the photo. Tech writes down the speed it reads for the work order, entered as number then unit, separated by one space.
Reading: 102.5 mph
